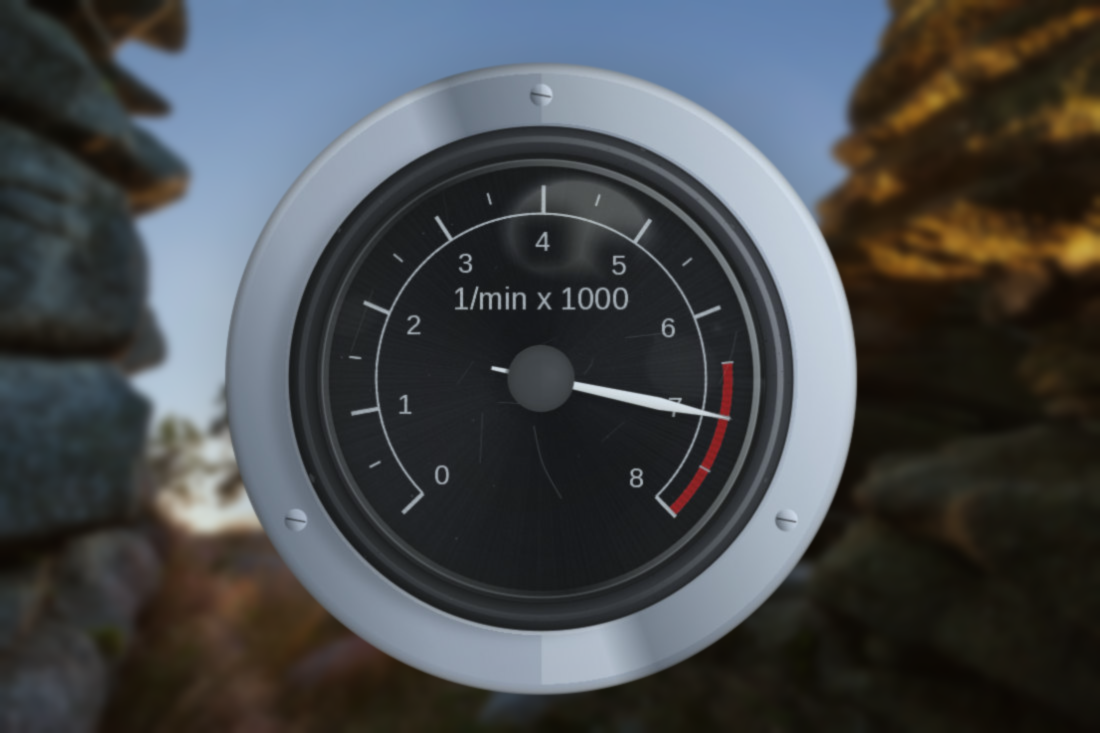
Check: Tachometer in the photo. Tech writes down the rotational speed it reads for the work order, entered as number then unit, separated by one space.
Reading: 7000 rpm
